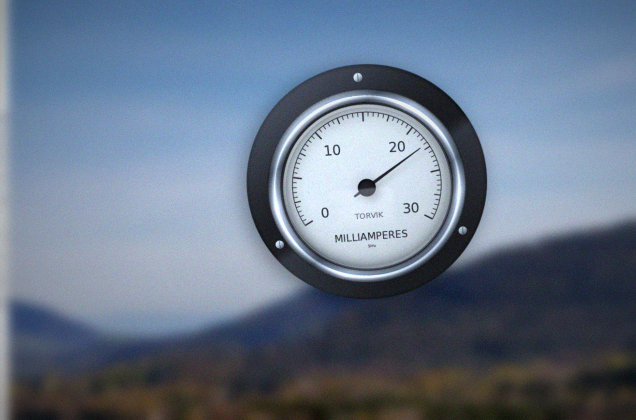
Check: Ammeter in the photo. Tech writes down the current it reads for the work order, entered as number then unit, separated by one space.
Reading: 22 mA
